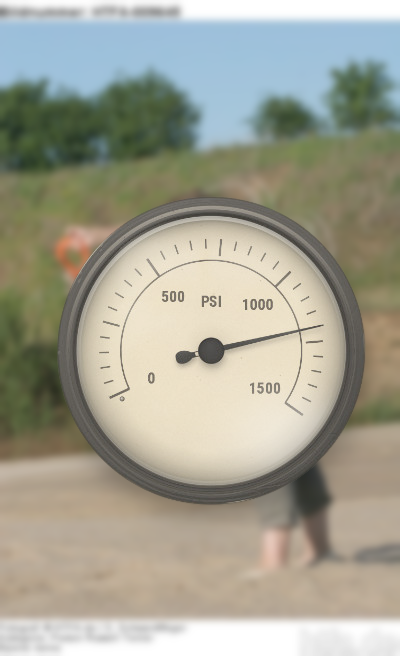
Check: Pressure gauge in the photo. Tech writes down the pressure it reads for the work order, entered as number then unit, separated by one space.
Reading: 1200 psi
